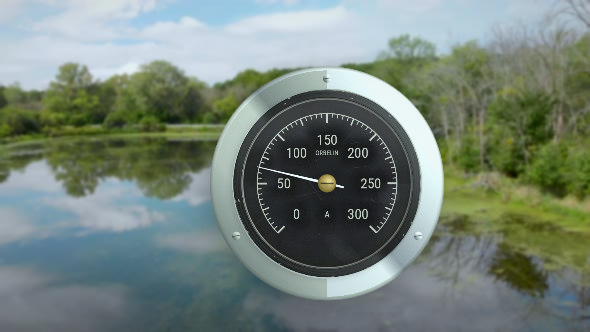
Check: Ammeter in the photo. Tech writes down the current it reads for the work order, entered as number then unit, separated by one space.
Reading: 65 A
